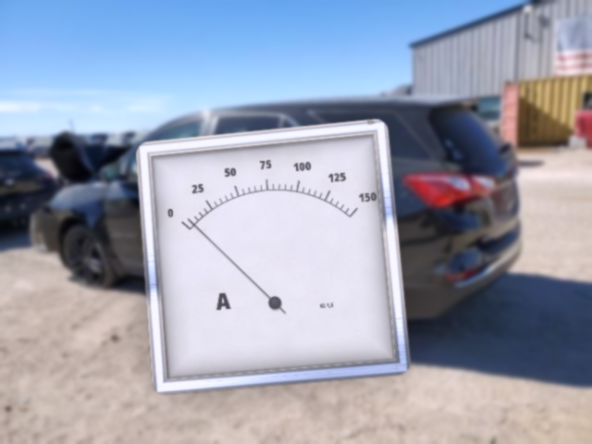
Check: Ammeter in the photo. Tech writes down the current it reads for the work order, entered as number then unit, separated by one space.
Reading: 5 A
